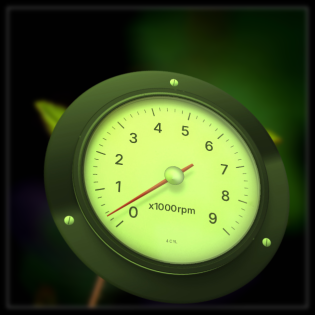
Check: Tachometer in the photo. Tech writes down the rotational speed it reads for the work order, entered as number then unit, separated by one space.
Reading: 300 rpm
